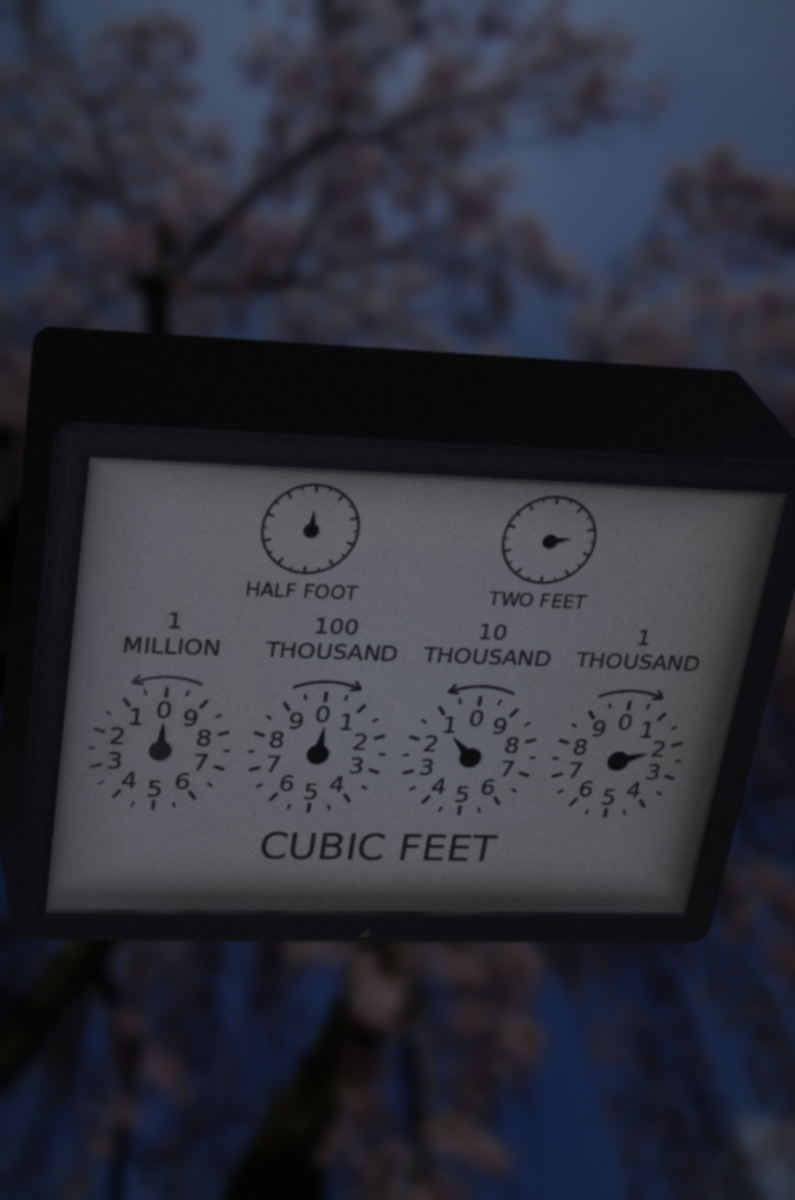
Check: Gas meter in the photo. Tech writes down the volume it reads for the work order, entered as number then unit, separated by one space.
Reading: 1200 ft³
